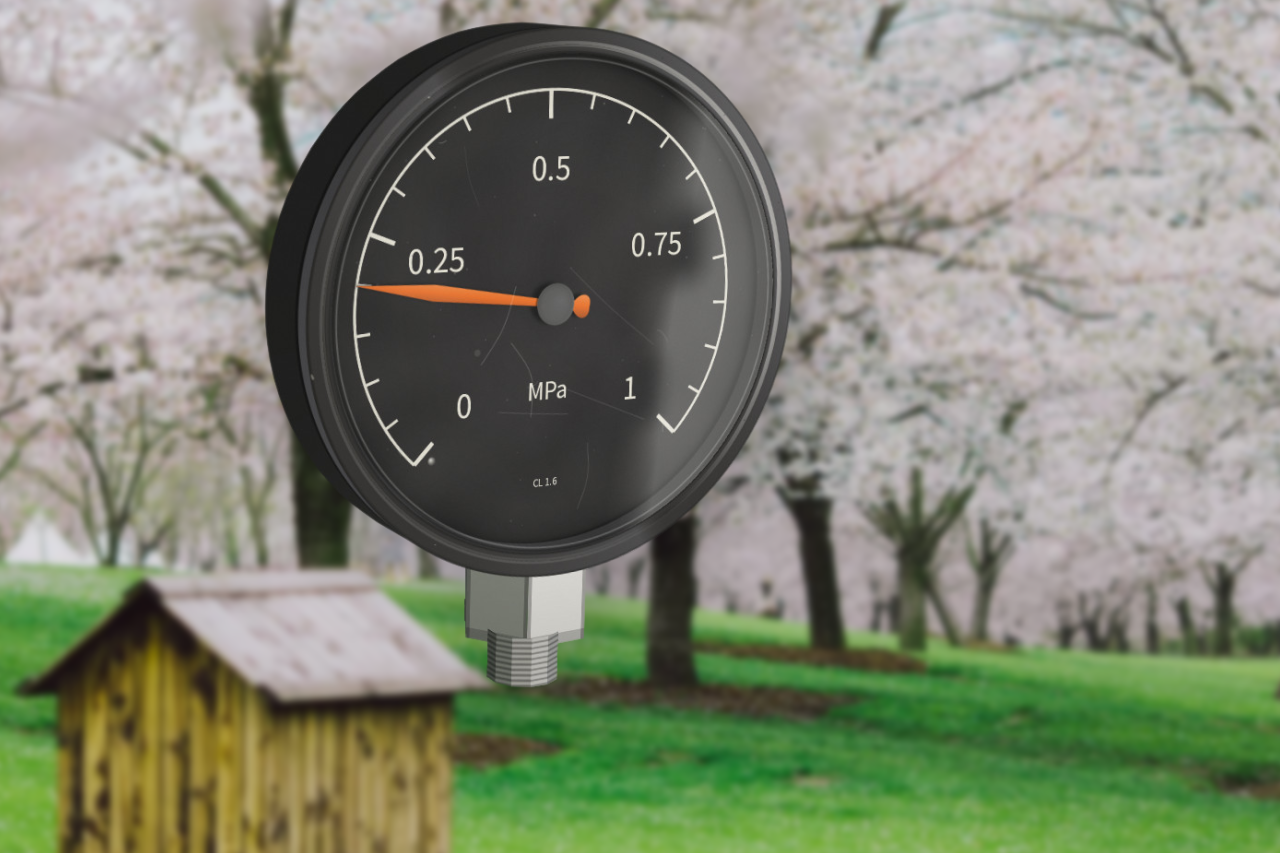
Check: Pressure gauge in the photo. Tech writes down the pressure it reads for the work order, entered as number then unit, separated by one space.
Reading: 0.2 MPa
